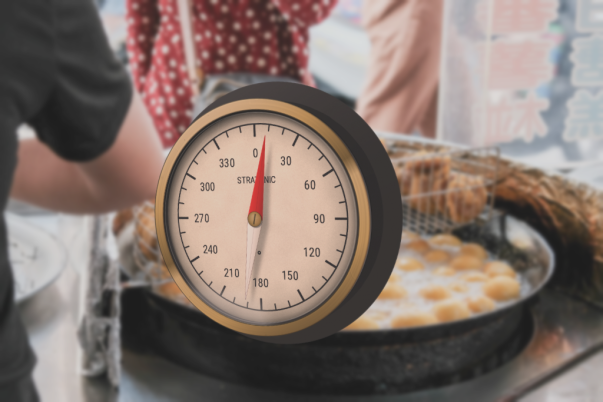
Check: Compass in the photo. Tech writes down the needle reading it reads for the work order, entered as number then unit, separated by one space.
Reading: 10 °
